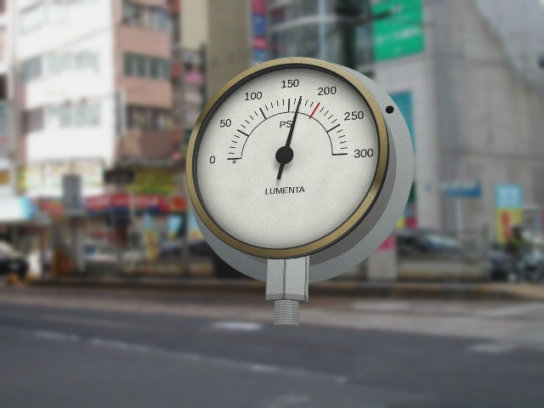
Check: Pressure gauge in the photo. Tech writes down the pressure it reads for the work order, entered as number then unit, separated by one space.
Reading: 170 psi
